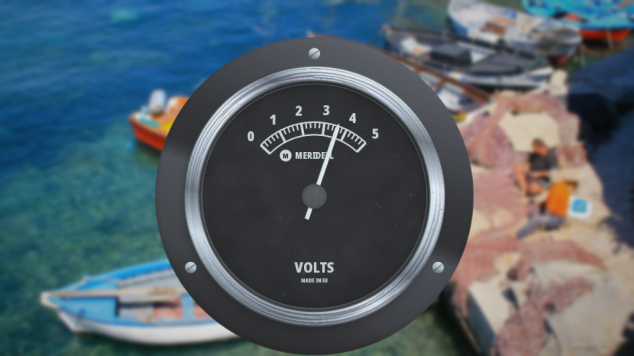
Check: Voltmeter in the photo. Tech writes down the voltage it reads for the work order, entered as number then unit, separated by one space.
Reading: 3.6 V
